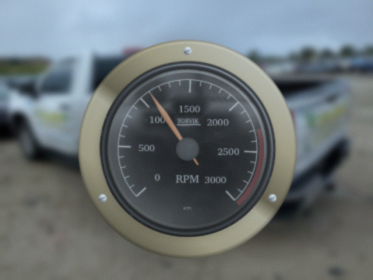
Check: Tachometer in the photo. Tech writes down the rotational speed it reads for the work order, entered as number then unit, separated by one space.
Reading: 1100 rpm
